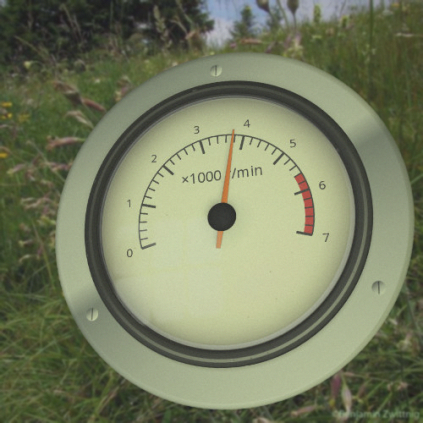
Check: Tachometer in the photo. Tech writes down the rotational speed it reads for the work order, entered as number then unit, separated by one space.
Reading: 3800 rpm
